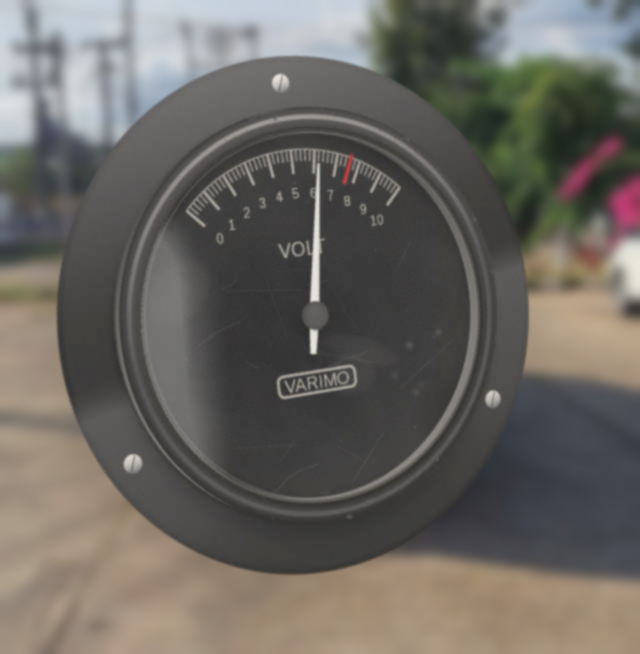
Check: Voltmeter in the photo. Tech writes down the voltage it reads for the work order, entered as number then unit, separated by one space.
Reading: 6 V
